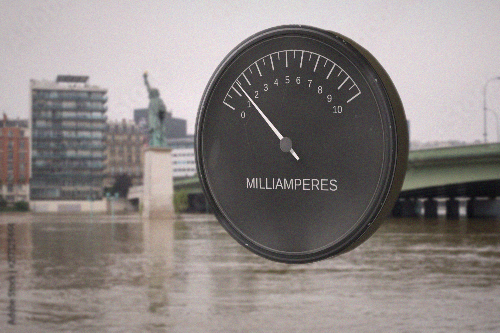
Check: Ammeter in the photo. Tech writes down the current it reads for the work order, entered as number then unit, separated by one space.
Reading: 1.5 mA
